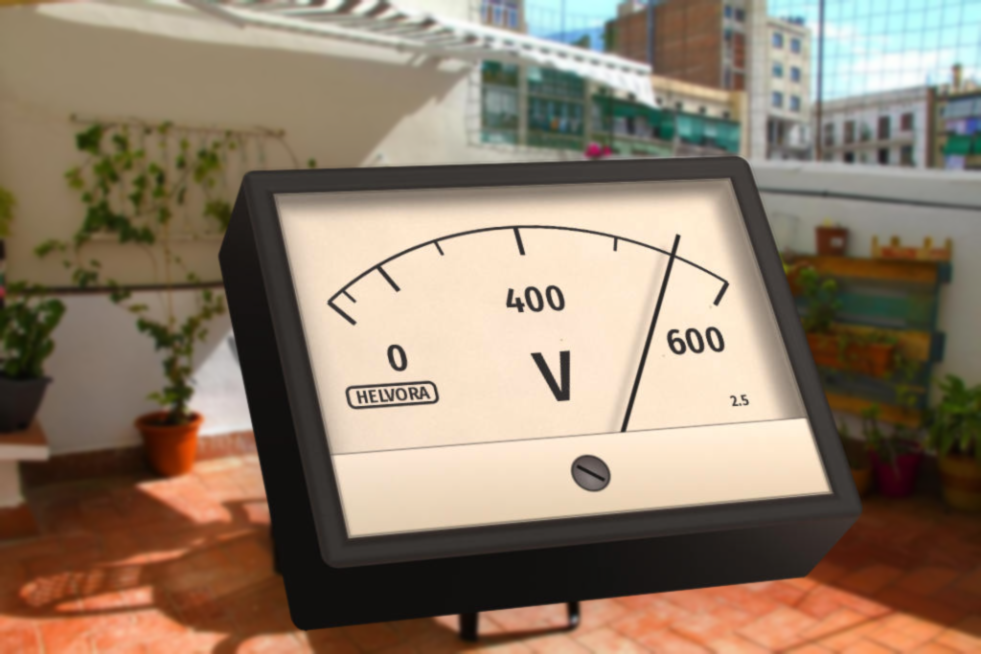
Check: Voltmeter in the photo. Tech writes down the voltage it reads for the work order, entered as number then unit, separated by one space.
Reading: 550 V
